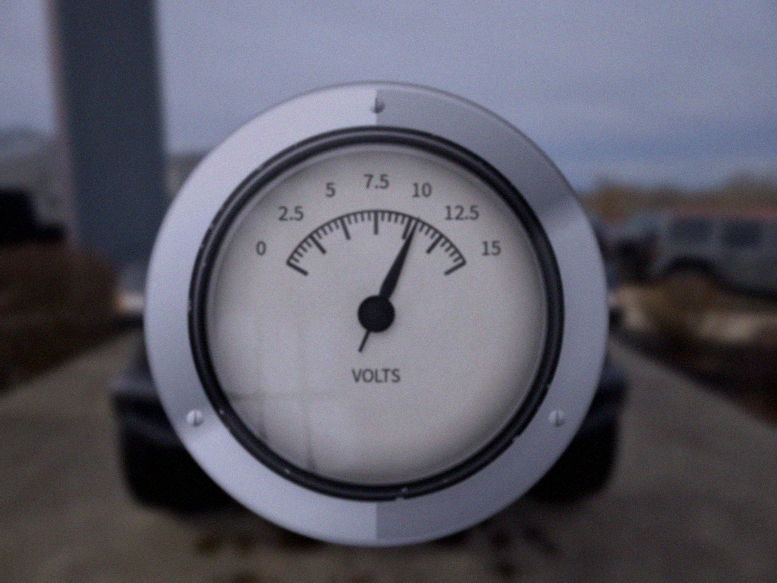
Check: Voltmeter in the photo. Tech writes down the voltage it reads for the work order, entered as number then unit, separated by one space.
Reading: 10.5 V
